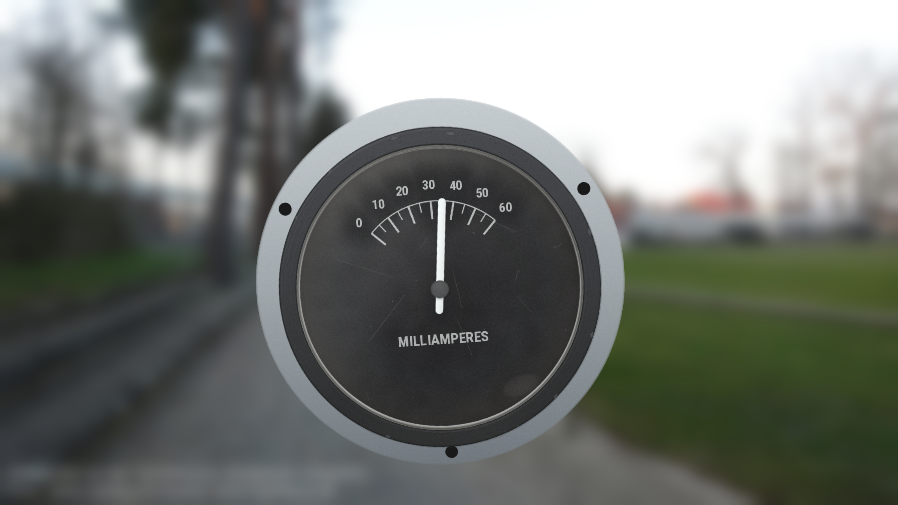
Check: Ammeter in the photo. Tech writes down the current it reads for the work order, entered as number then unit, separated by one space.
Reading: 35 mA
